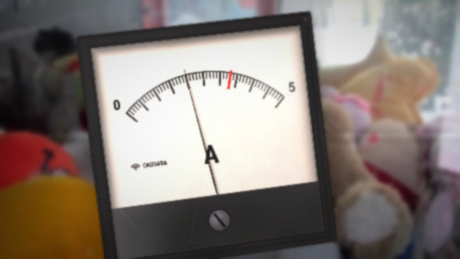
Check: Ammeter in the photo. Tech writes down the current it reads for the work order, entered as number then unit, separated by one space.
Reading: 2 A
